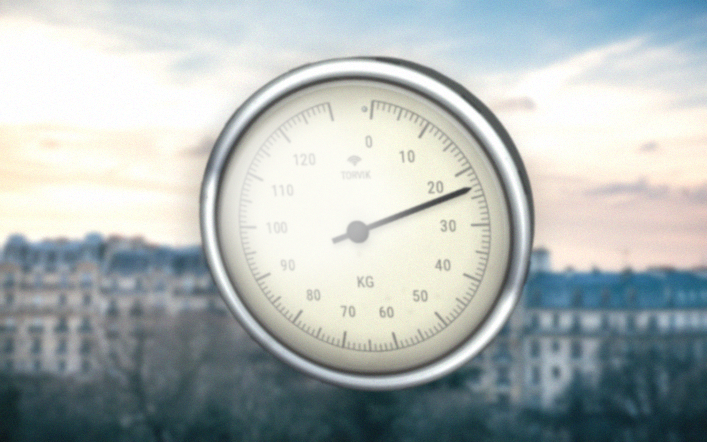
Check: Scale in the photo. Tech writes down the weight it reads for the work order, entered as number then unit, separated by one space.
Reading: 23 kg
